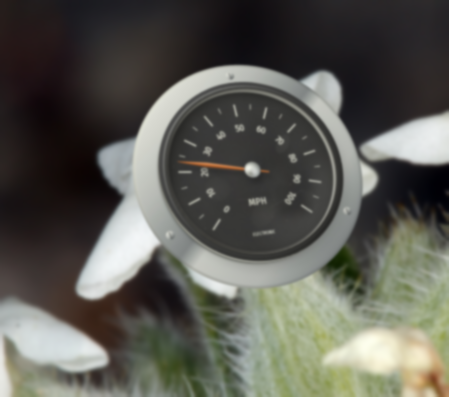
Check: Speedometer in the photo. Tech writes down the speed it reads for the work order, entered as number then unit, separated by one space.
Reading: 22.5 mph
